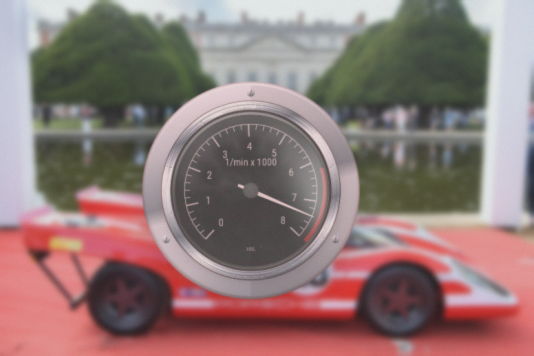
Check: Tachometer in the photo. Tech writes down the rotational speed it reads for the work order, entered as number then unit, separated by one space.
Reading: 7400 rpm
